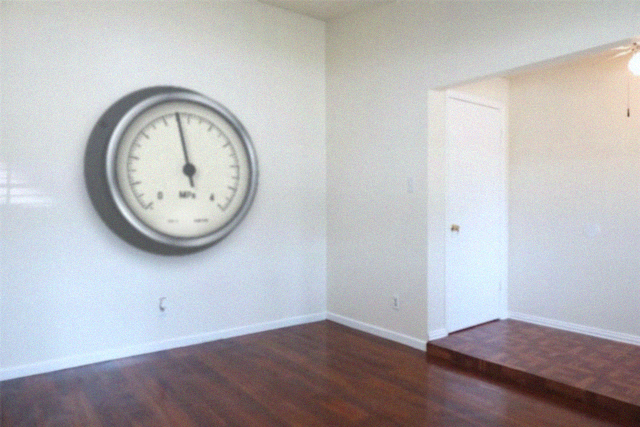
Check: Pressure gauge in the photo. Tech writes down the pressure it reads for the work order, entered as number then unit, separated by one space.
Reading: 1.8 MPa
